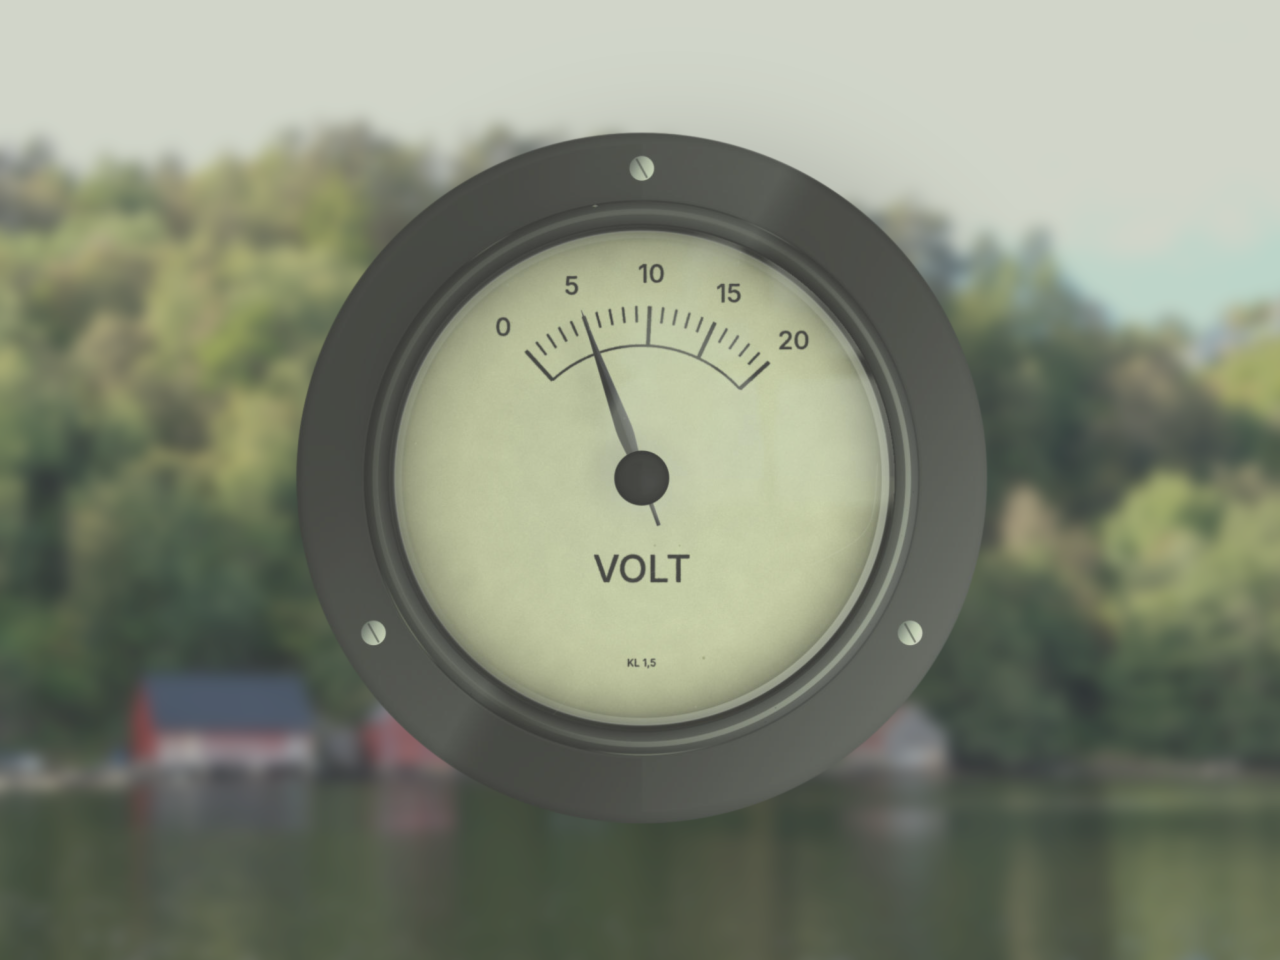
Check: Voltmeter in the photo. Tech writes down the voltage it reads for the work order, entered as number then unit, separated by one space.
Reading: 5 V
